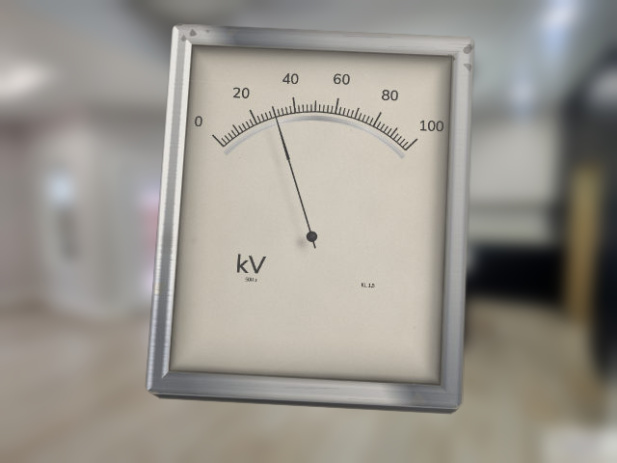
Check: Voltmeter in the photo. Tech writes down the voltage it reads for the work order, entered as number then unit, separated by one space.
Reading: 30 kV
